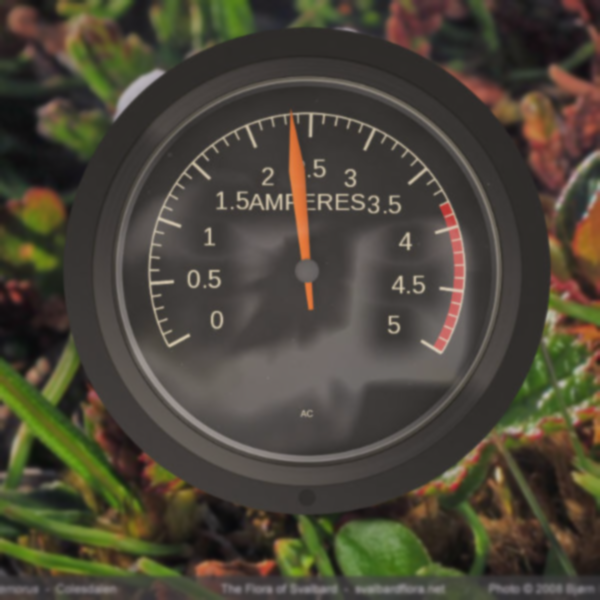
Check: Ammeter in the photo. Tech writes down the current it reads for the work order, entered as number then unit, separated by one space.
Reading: 2.35 A
